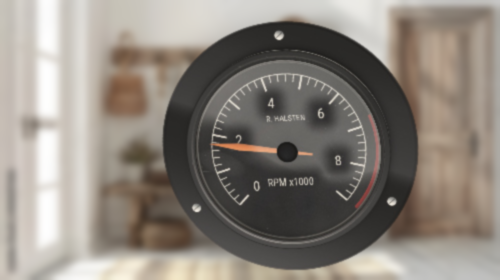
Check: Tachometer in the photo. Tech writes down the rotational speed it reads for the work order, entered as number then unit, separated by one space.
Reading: 1800 rpm
